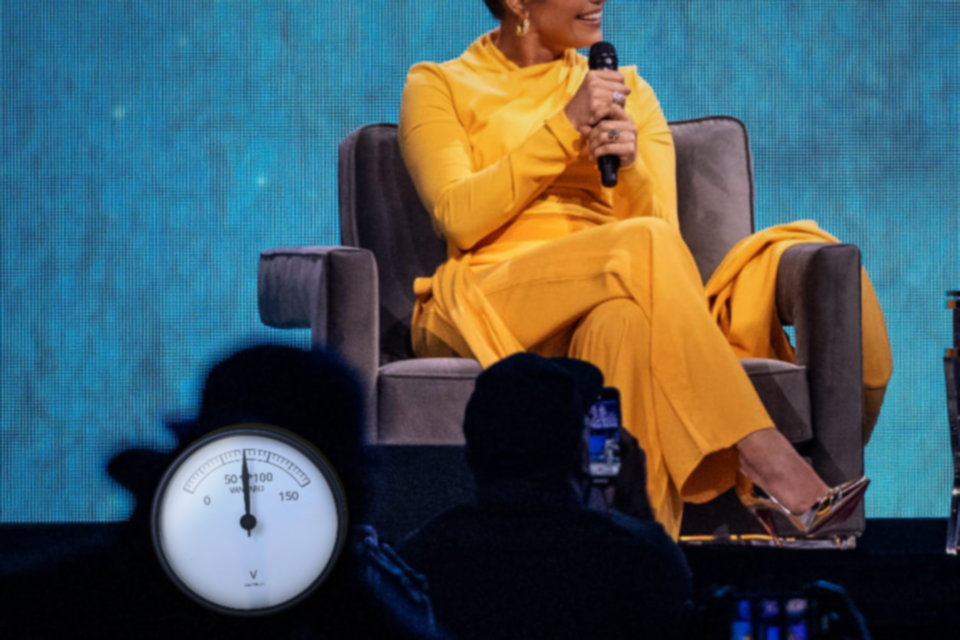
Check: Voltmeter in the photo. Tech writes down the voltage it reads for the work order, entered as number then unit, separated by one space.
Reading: 75 V
